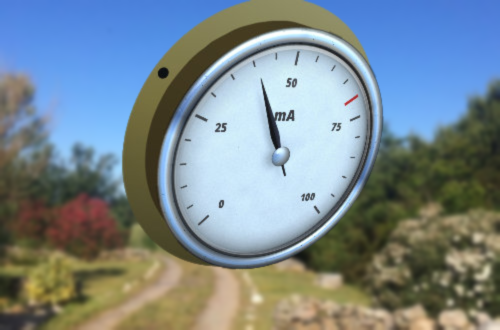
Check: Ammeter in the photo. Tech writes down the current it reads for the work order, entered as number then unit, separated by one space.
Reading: 40 mA
